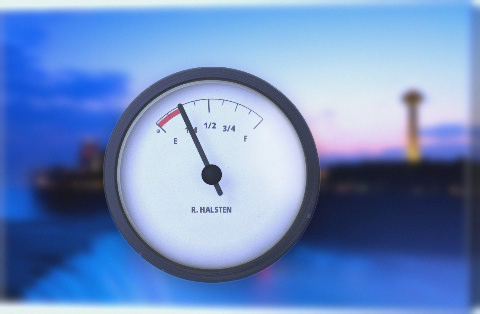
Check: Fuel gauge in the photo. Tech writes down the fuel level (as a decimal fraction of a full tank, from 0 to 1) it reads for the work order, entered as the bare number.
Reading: 0.25
